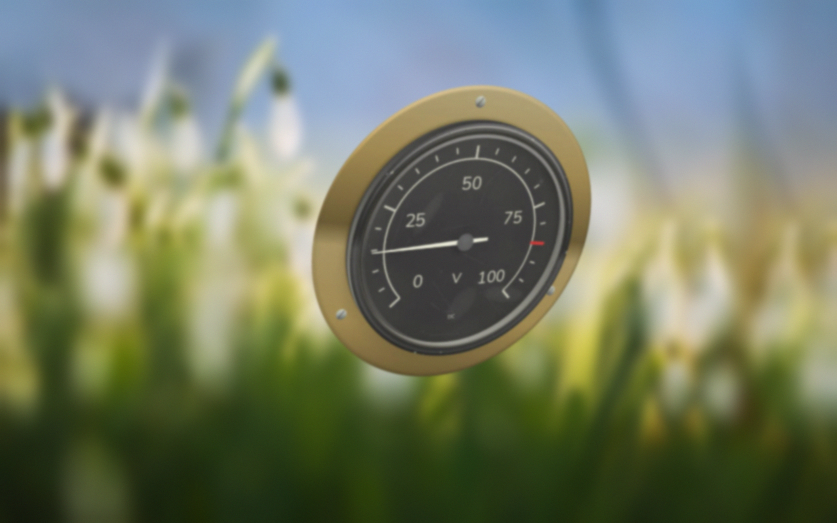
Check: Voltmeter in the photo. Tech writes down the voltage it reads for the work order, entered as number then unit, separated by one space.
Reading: 15 V
